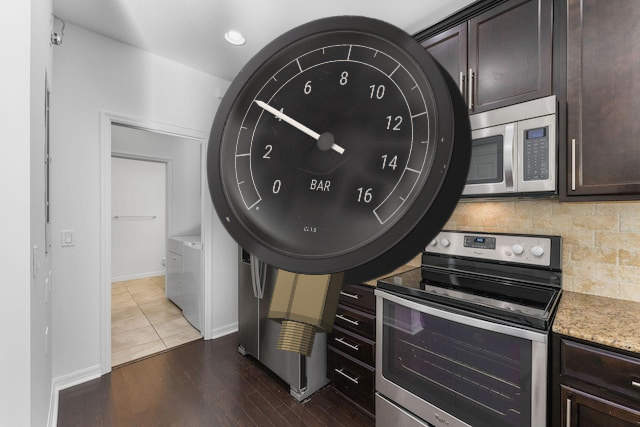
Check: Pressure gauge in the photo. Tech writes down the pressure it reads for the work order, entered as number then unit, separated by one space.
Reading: 4 bar
